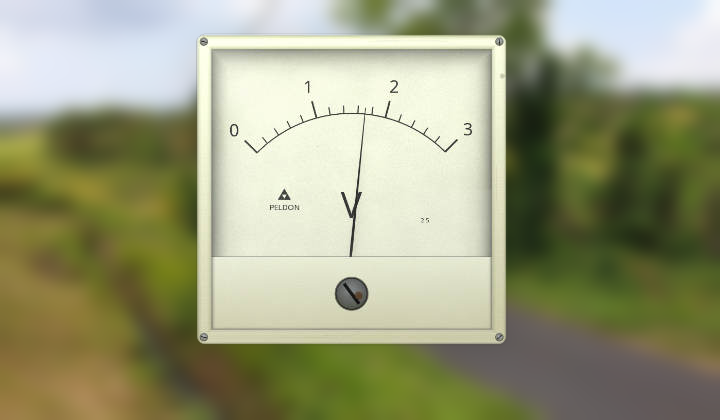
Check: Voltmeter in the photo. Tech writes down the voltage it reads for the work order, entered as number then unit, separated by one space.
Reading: 1.7 V
